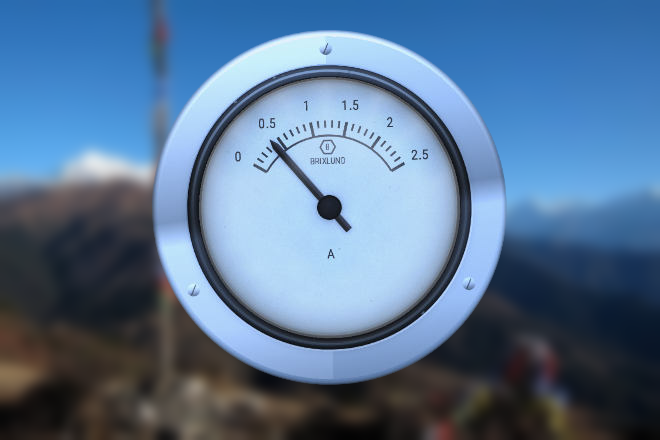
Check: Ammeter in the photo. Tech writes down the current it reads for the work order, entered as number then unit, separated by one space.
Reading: 0.4 A
